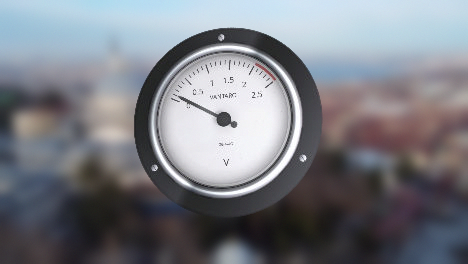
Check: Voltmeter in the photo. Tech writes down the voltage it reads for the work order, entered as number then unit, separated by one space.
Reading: 0.1 V
